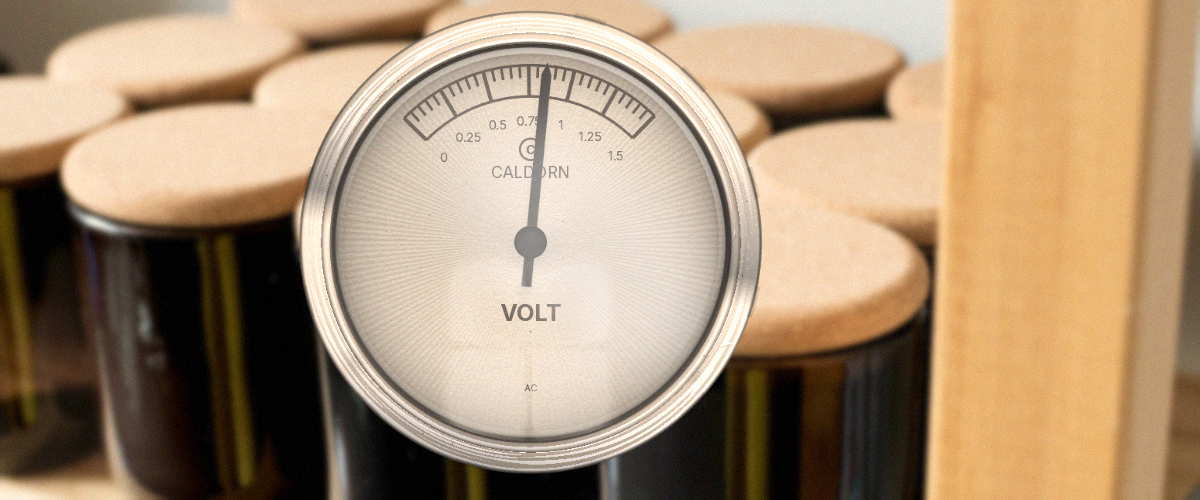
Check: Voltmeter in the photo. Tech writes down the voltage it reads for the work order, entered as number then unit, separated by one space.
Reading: 0.85 V
